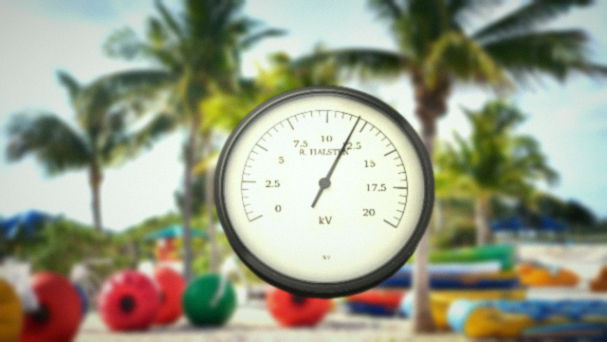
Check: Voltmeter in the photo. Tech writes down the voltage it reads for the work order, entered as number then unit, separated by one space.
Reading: 12 kV
